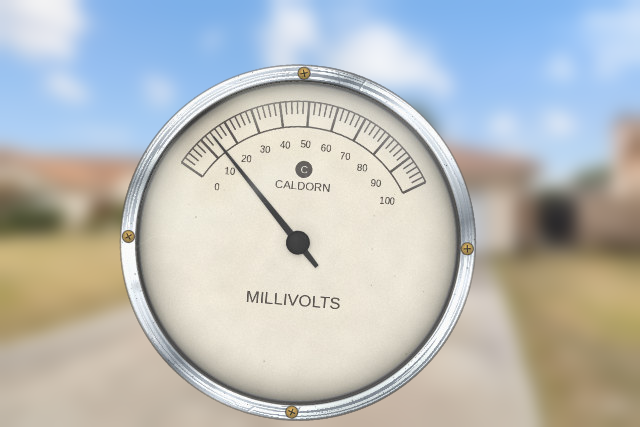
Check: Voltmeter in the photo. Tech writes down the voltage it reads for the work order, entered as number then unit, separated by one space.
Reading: 14 mV
